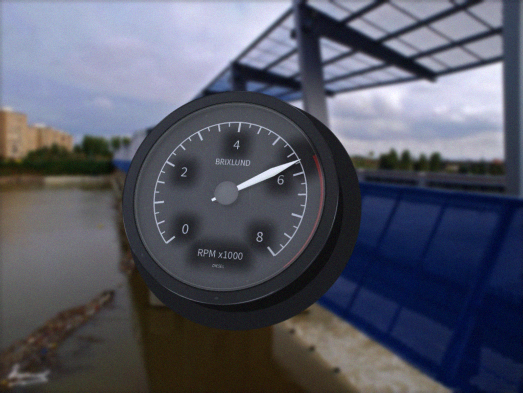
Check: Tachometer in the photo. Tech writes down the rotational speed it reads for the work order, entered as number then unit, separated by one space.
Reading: 5750 rpm
